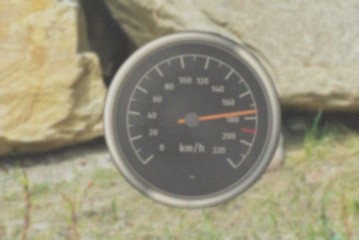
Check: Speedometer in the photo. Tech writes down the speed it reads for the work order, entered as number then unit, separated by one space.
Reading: 175 km/h
